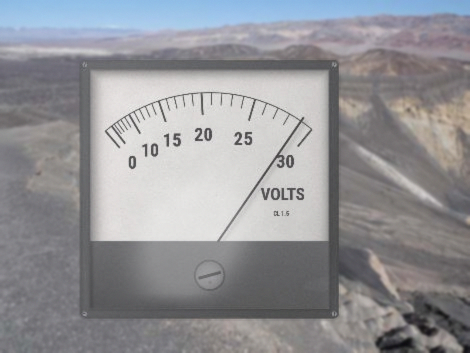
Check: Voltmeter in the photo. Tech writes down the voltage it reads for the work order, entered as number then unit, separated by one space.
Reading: 29 V
